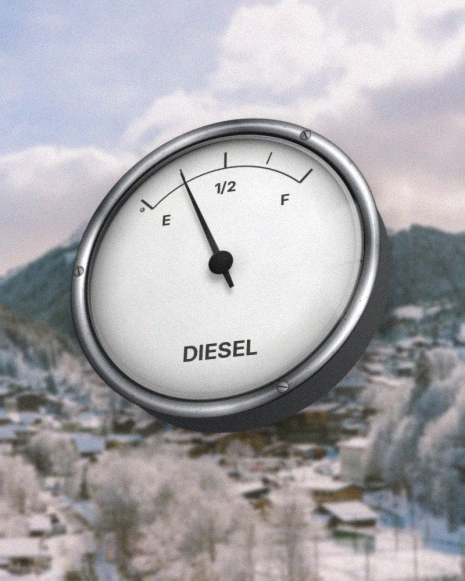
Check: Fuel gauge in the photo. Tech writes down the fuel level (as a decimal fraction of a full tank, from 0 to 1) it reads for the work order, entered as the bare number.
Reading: 0.25
